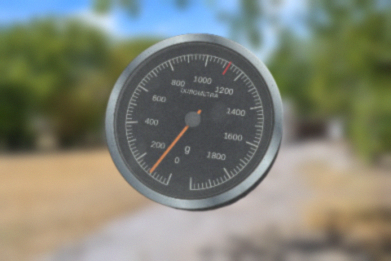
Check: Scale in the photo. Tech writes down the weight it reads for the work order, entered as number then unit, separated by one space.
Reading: 100 g
